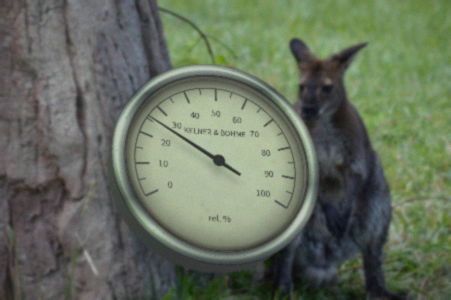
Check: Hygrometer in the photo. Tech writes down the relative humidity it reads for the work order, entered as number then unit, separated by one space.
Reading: 25 %
